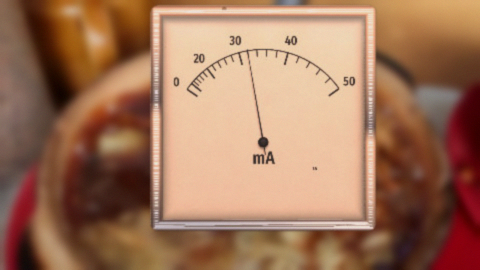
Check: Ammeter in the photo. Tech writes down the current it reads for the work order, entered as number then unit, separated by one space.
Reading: 32 mA
